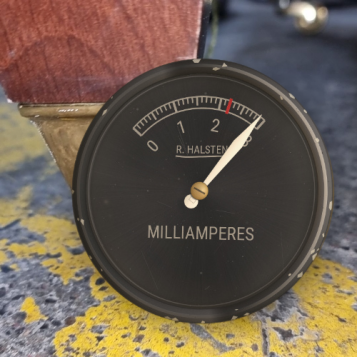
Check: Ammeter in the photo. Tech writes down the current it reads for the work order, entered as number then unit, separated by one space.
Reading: 2.9 mA
